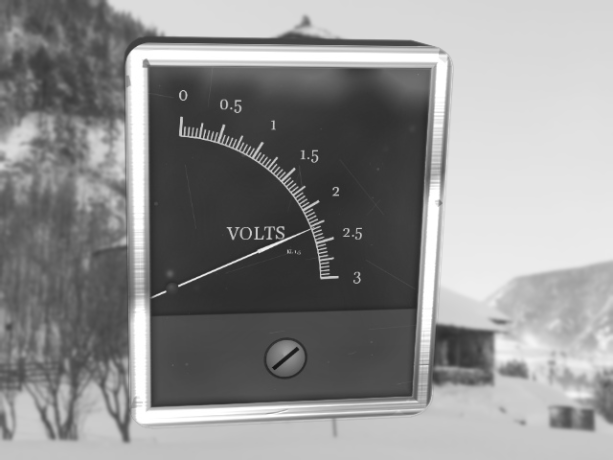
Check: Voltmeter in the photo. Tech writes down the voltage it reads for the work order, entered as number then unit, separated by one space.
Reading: 2.25 V
